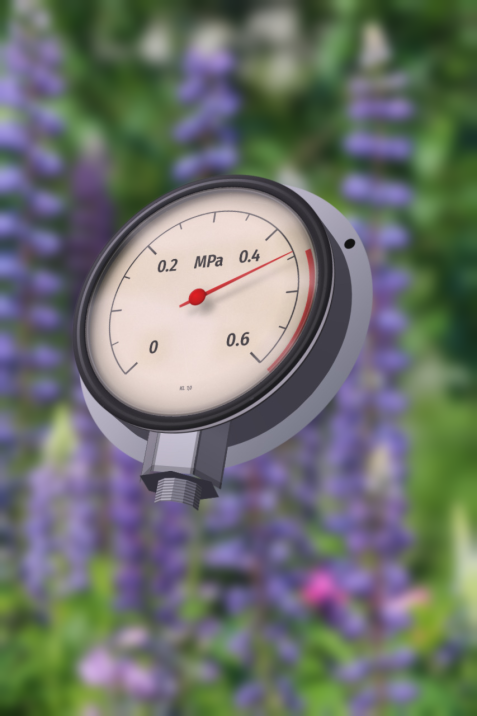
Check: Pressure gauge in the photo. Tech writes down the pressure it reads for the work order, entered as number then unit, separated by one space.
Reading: 0.45 MPa
